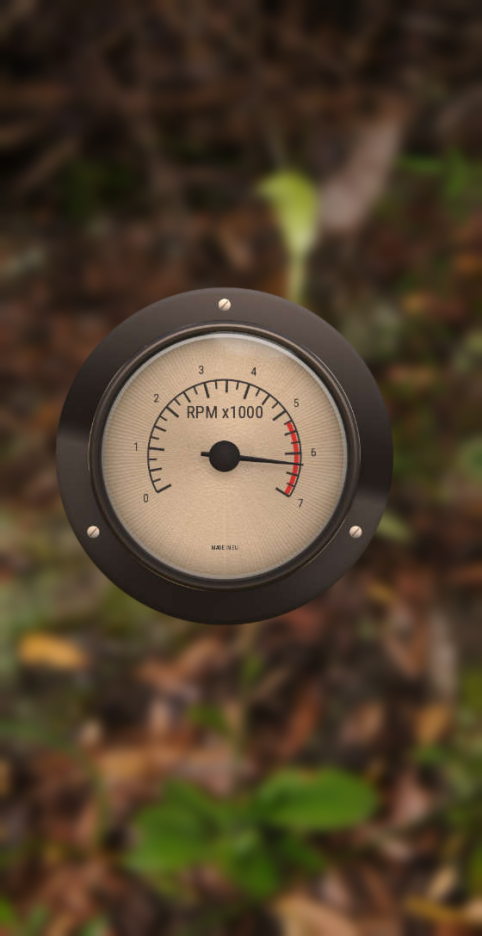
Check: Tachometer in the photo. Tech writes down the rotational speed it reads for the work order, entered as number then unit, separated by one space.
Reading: 6250 rpm
